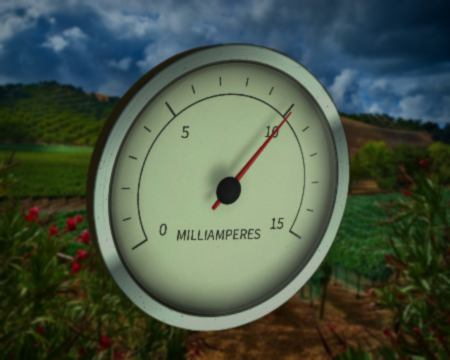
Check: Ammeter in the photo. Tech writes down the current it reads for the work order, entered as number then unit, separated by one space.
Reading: 10 mA
